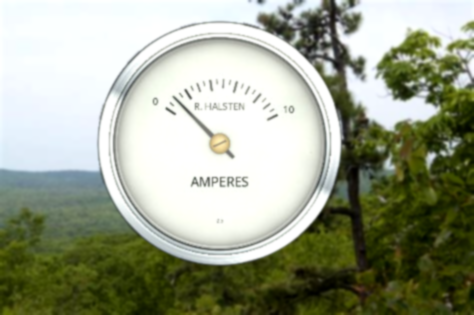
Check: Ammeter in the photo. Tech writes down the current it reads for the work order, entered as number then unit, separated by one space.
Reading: 1 A
